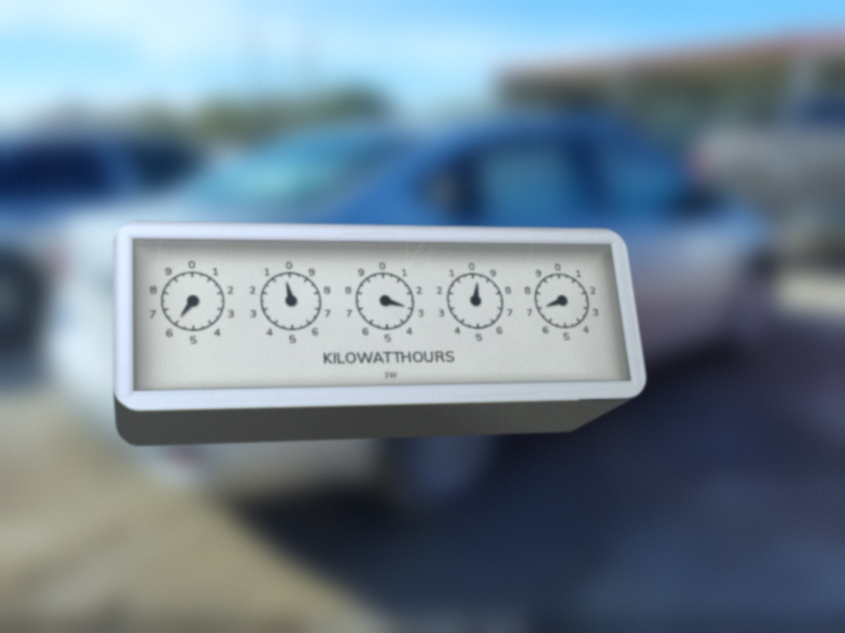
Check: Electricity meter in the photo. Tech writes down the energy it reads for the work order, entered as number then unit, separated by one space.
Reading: 60297 kWh
